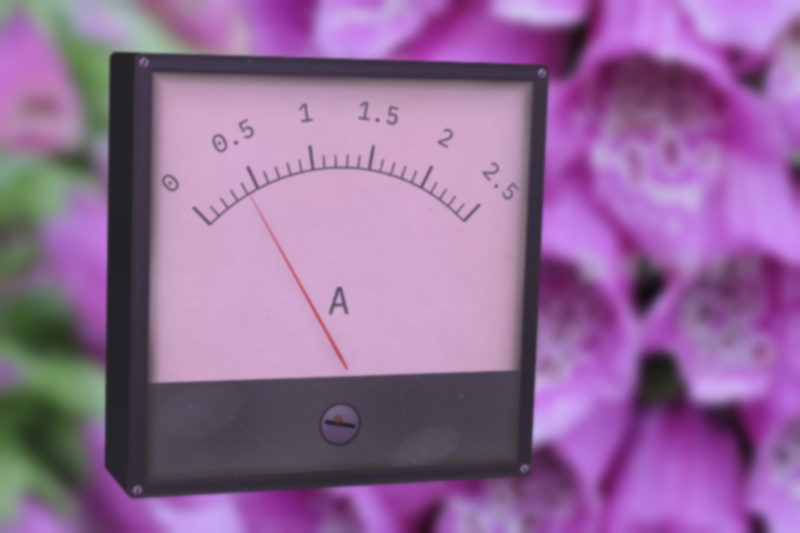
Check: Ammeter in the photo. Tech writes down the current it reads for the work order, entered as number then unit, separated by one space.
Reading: 0.4 A
